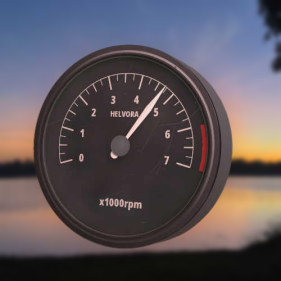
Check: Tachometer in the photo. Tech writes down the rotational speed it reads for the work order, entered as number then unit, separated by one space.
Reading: 4750 rpm
